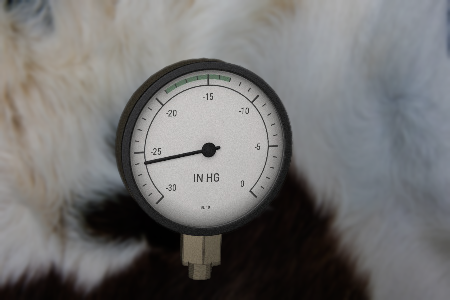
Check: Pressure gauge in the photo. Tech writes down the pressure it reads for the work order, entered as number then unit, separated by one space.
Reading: -26 inHg
